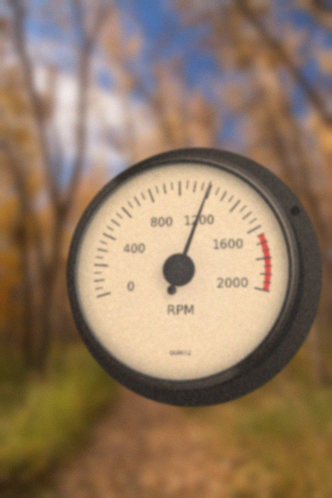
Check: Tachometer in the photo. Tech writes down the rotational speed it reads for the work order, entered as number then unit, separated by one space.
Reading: 1200 rpm
